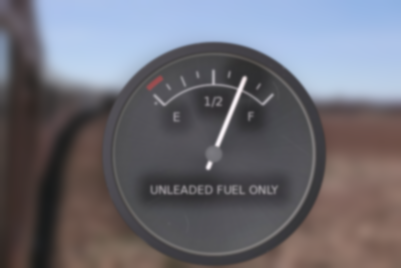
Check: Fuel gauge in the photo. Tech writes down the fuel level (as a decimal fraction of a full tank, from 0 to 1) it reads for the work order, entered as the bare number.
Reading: 0.75
